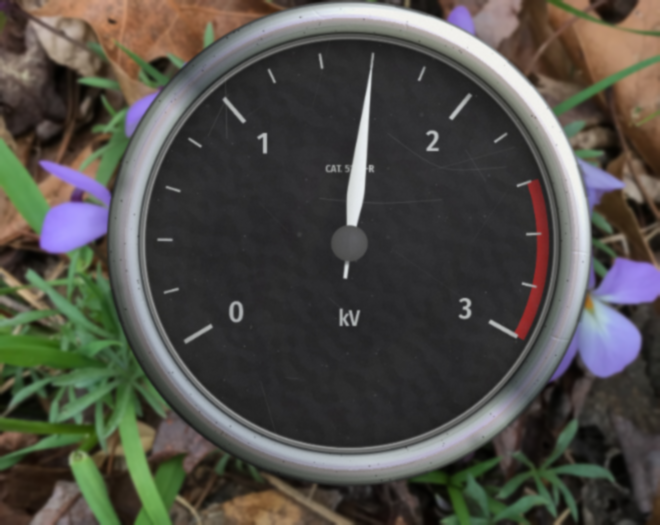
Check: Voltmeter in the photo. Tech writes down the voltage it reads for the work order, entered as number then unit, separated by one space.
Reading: 1.6 kV
